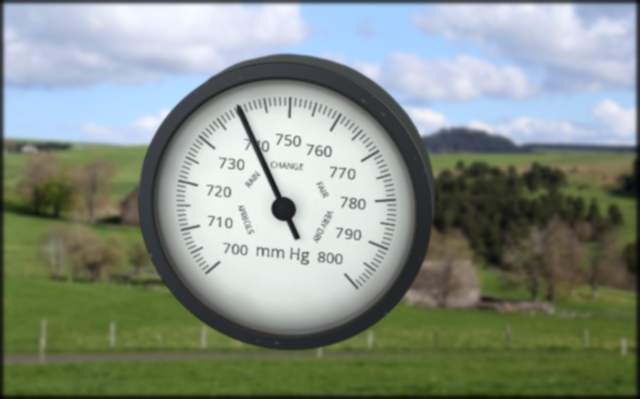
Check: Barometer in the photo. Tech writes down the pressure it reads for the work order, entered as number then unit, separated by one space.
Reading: 740 mmHg
